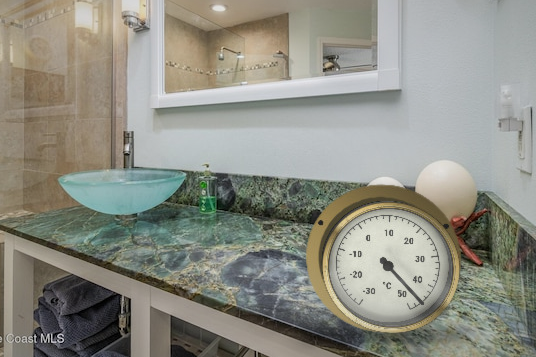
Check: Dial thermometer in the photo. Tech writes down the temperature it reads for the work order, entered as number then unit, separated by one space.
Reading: 46 °C
